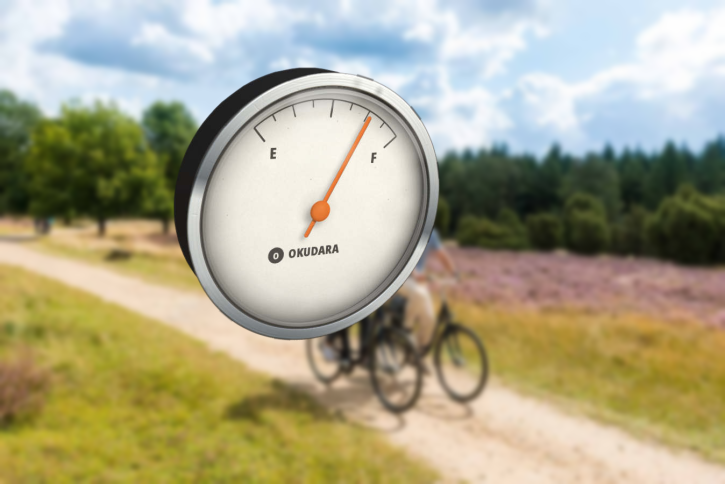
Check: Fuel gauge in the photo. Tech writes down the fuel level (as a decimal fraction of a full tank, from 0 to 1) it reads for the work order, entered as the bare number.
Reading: 0.75
